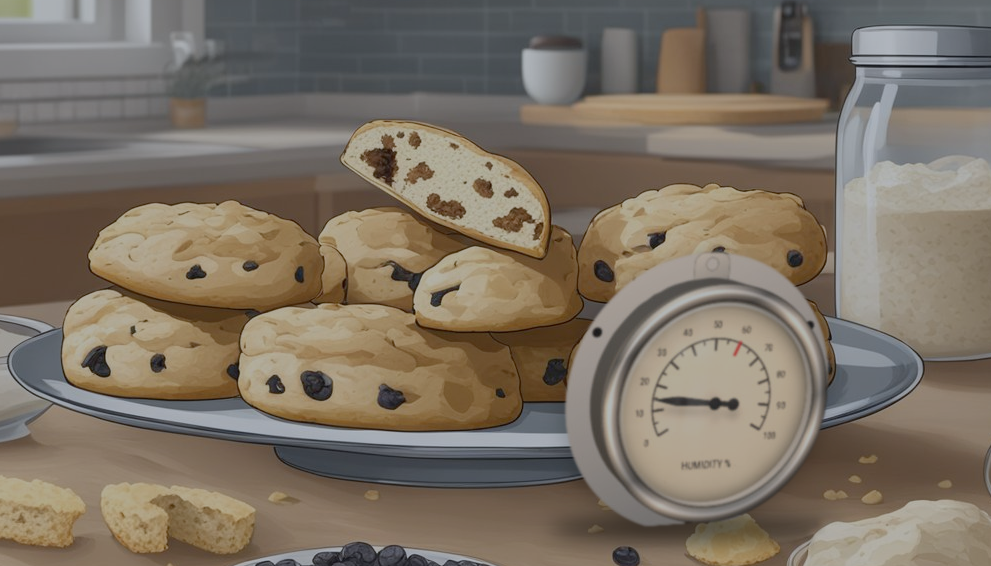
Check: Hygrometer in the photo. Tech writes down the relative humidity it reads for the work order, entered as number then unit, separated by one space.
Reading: 15 %
